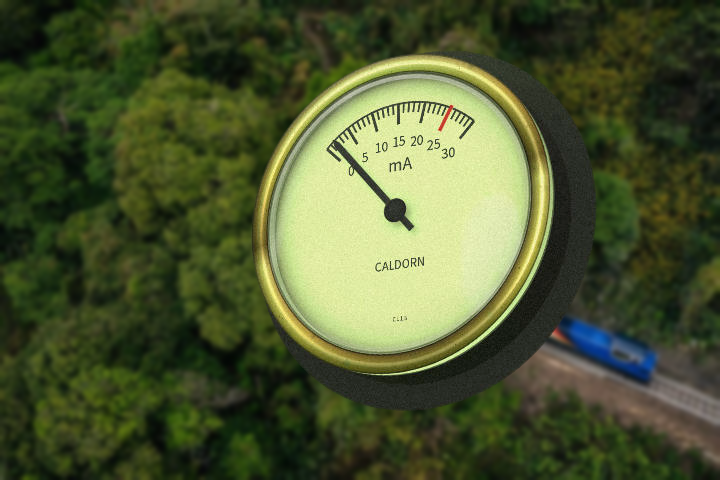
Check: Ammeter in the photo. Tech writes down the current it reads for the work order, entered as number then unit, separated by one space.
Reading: 2 mA
